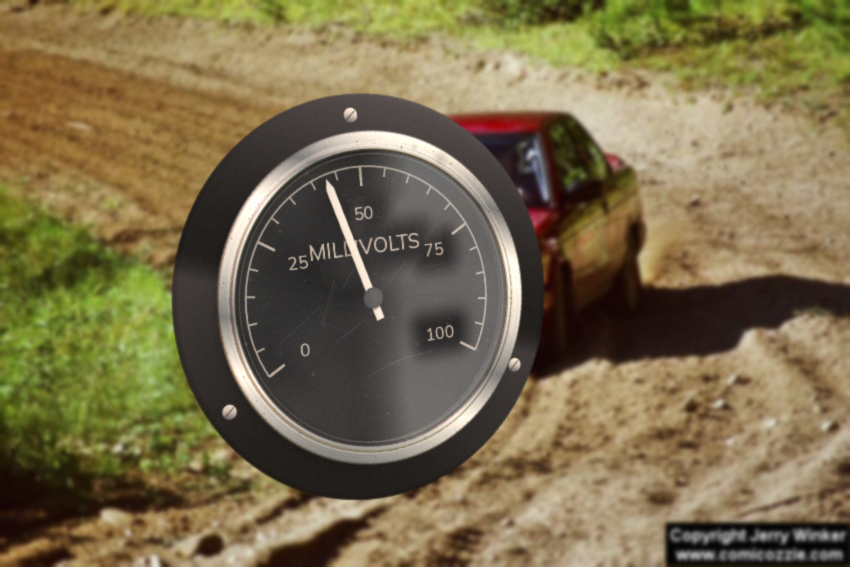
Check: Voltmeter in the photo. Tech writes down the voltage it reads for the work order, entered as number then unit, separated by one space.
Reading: 42.5 mV
